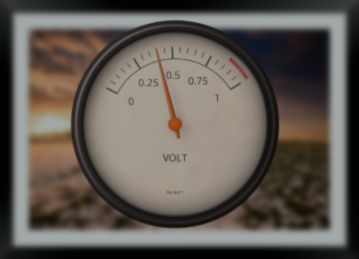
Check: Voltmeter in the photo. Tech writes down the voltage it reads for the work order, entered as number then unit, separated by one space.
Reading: 0.4 V
